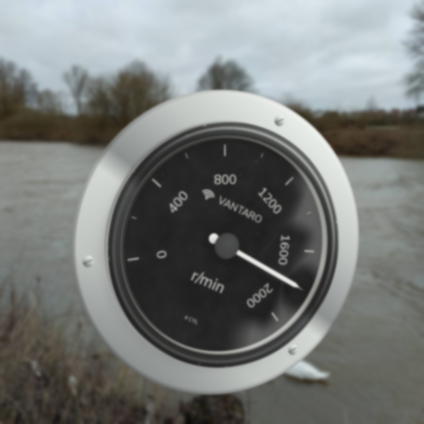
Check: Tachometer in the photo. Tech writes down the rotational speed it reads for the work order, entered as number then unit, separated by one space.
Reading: 1800 rpm
